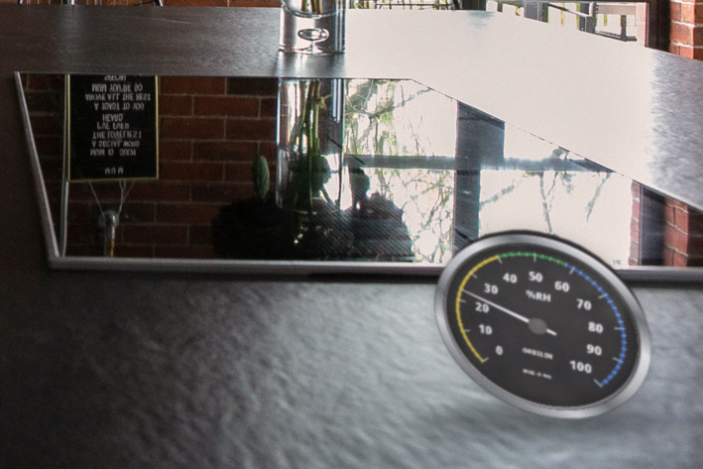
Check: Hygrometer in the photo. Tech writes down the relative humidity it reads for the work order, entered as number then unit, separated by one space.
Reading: 24 %
